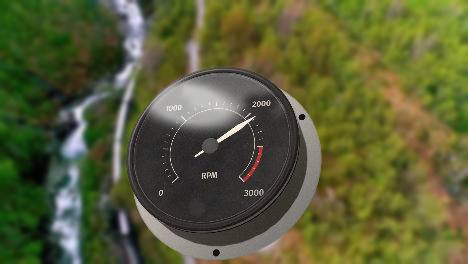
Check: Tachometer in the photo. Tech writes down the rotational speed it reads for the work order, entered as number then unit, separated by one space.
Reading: 2100 rpm
